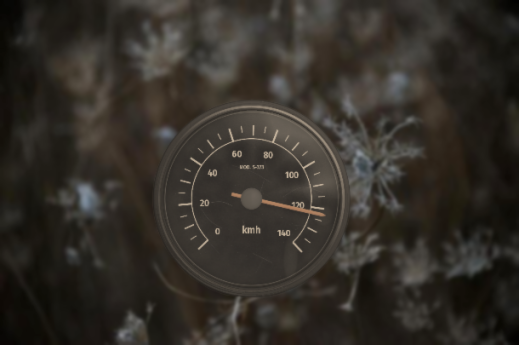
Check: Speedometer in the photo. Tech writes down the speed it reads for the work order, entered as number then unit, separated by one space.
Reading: 122.5 km/h
